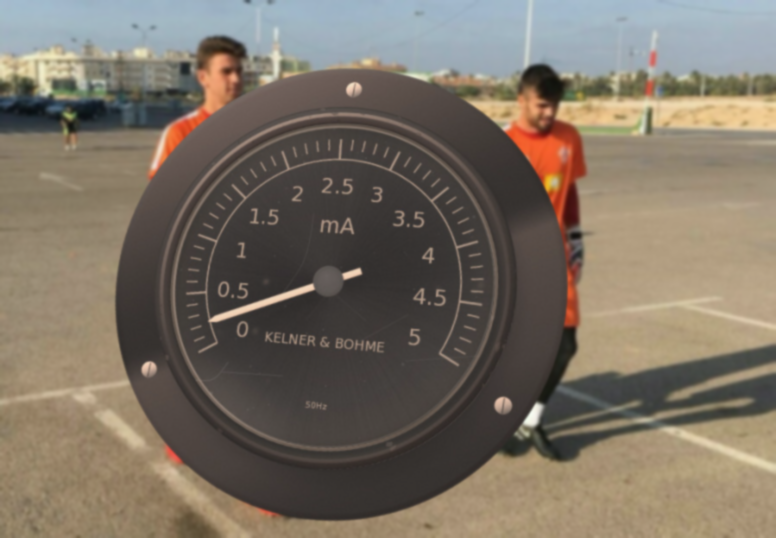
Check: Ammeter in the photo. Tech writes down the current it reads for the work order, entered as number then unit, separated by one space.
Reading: 0.2 mA
